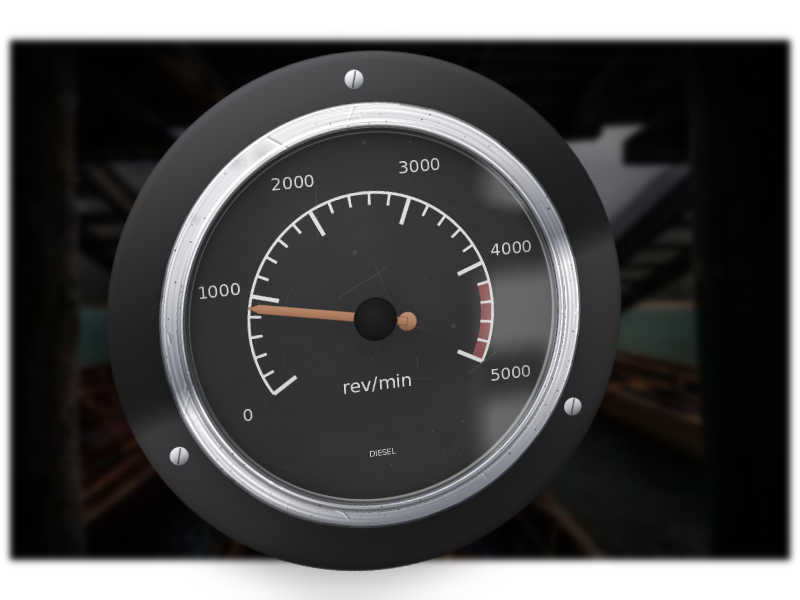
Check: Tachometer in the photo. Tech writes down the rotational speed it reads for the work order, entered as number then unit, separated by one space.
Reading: 900 rpm
